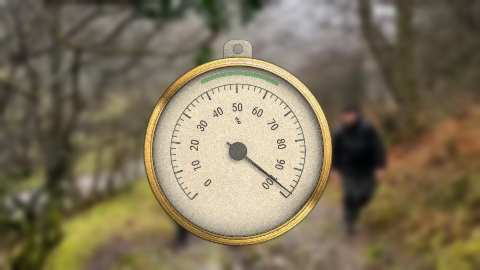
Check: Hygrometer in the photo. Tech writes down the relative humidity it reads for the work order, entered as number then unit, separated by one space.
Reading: 98 %
